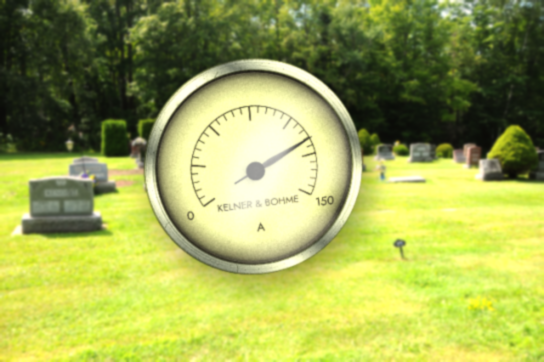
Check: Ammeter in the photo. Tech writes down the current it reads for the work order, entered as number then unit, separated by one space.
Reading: 115 A
